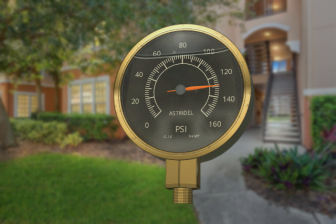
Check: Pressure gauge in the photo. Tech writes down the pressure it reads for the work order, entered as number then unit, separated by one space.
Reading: 130 psi
